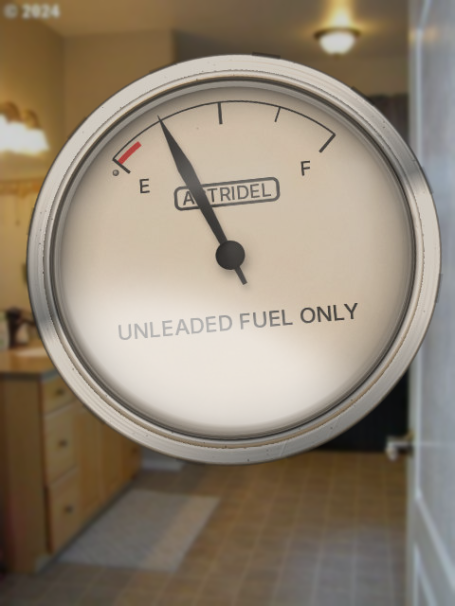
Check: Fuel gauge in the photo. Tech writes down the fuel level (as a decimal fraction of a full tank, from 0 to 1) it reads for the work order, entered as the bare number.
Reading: 0.25
